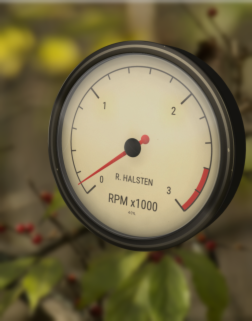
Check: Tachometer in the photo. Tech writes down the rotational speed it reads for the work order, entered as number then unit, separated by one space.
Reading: 100 rpm
